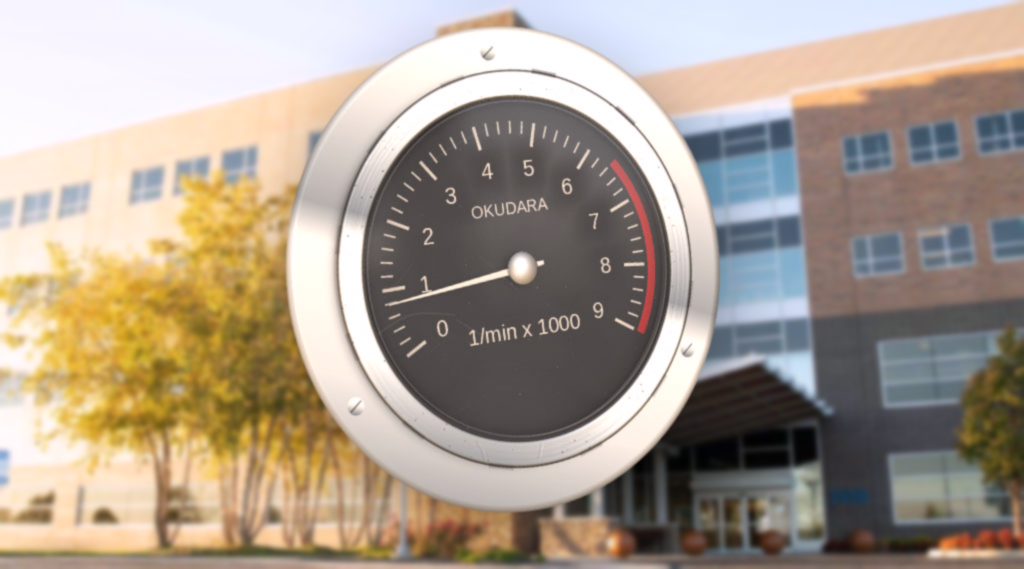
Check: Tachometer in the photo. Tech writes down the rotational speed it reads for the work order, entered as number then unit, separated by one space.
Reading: 800 rpm
